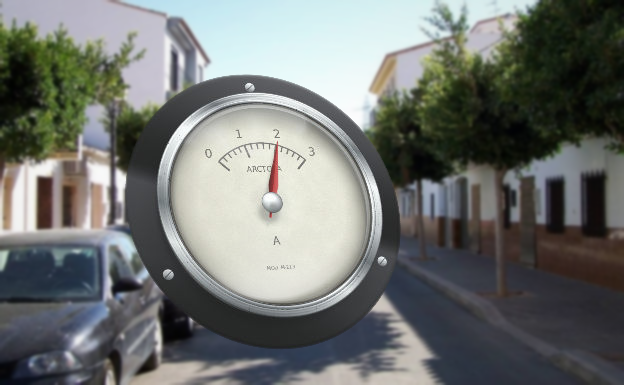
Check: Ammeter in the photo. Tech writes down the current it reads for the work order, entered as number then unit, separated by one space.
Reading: 2 A
